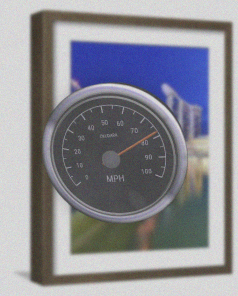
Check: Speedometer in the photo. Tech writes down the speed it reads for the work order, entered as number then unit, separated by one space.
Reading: 77.5 mph
